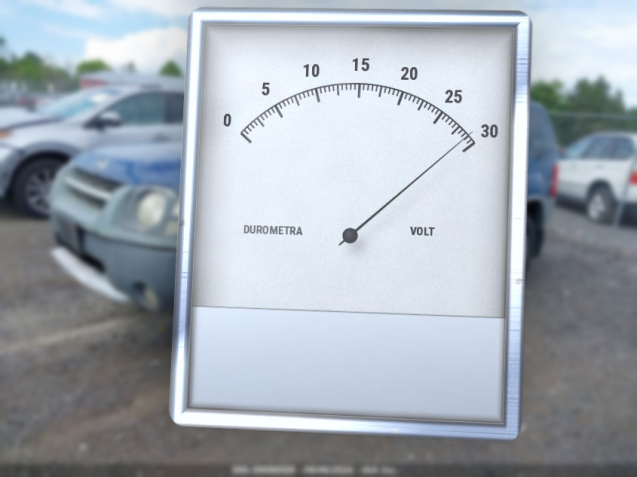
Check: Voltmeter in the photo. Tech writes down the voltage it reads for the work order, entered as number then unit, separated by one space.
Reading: 29 V
